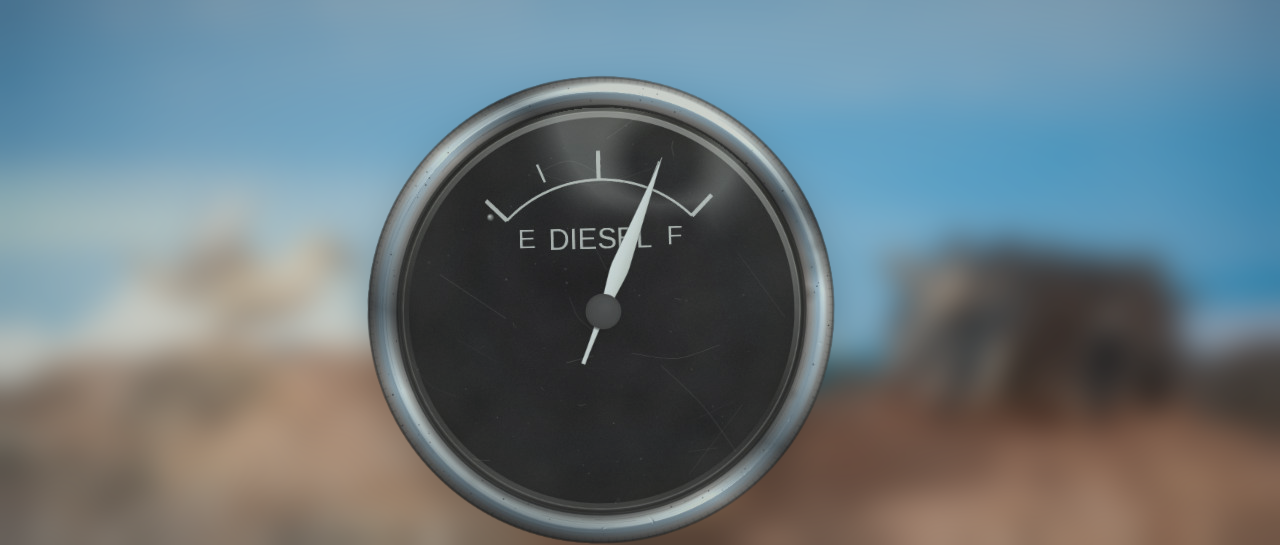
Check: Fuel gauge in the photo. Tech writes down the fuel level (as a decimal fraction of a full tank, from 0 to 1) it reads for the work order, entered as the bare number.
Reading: 0.75
